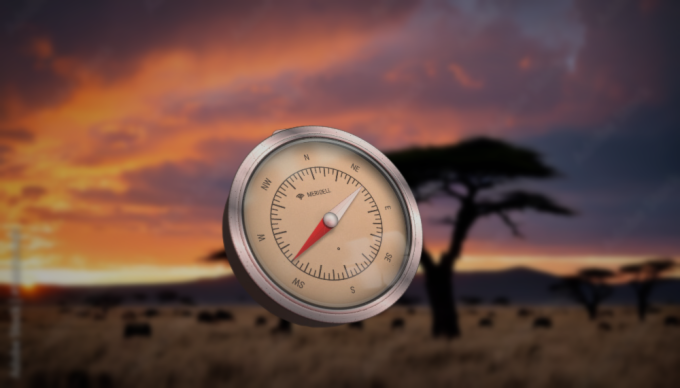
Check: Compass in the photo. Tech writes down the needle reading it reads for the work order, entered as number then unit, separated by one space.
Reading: 240 °
